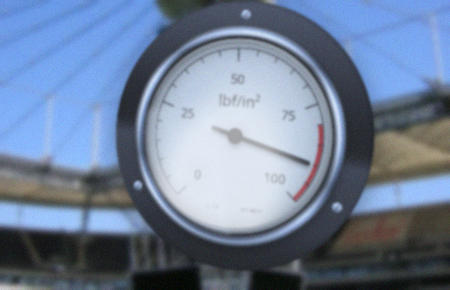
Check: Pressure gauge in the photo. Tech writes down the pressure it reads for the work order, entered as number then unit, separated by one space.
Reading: 90 psi
